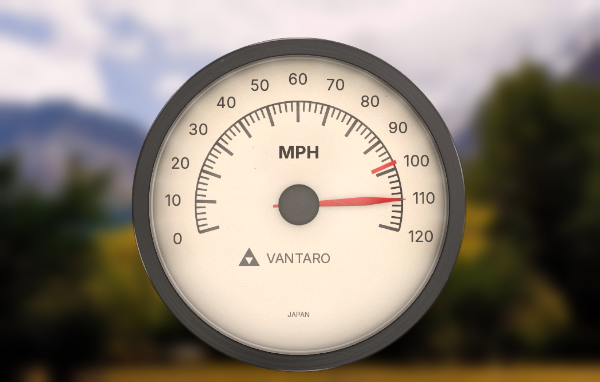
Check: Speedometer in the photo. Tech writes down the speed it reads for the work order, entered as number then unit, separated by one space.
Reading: 110 mph
